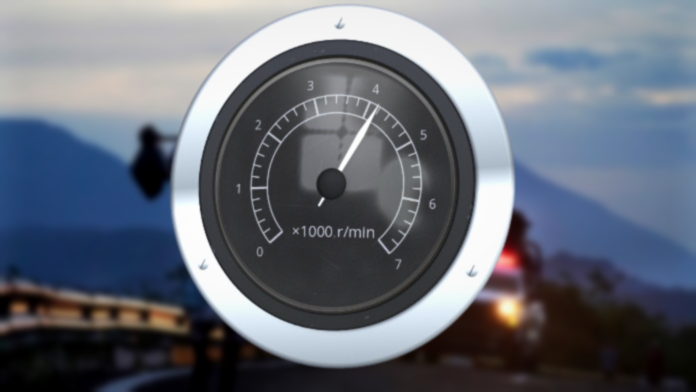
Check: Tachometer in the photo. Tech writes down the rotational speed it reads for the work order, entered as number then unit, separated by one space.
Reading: 4200 rpm
